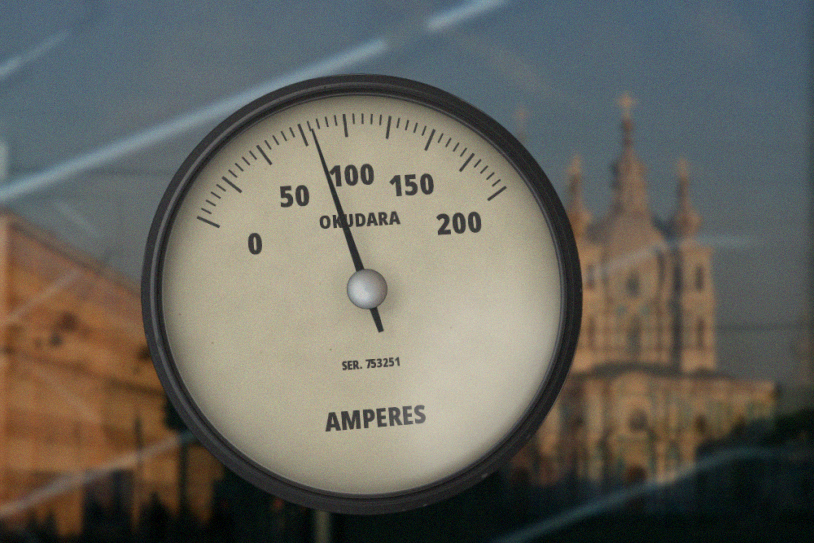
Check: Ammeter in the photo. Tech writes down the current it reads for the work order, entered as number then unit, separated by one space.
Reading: 80 A
